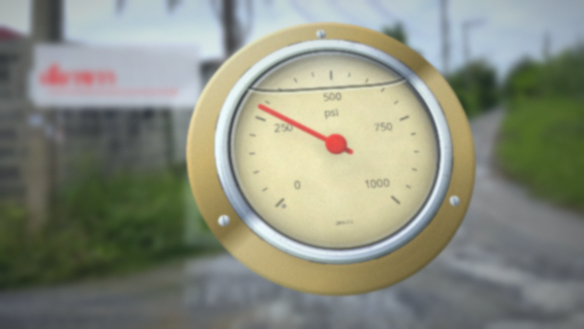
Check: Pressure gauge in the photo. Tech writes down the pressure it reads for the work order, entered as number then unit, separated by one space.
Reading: 275 psi
